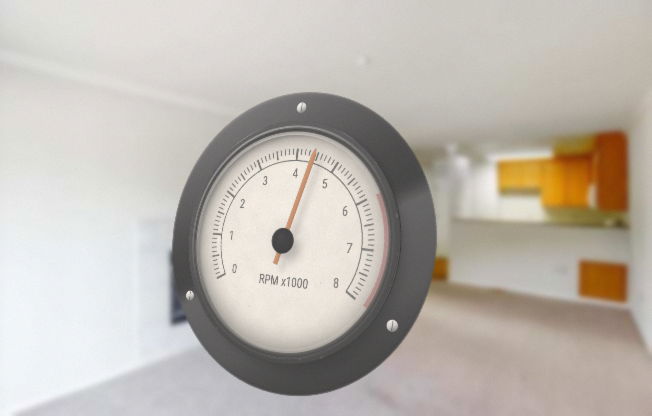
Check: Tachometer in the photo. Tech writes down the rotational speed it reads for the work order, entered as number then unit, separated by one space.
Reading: 4500 rpm
